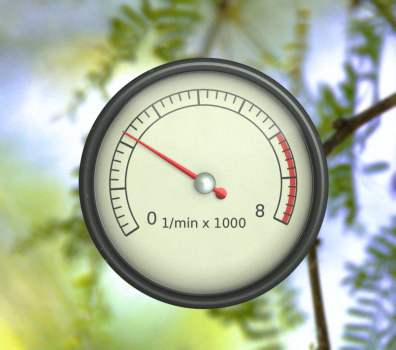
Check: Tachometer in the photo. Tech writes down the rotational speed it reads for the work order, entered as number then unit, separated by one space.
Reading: 2200 rpm
